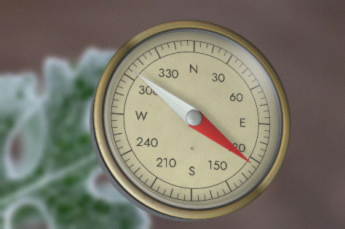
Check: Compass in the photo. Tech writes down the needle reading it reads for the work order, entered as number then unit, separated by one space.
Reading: 125 °
